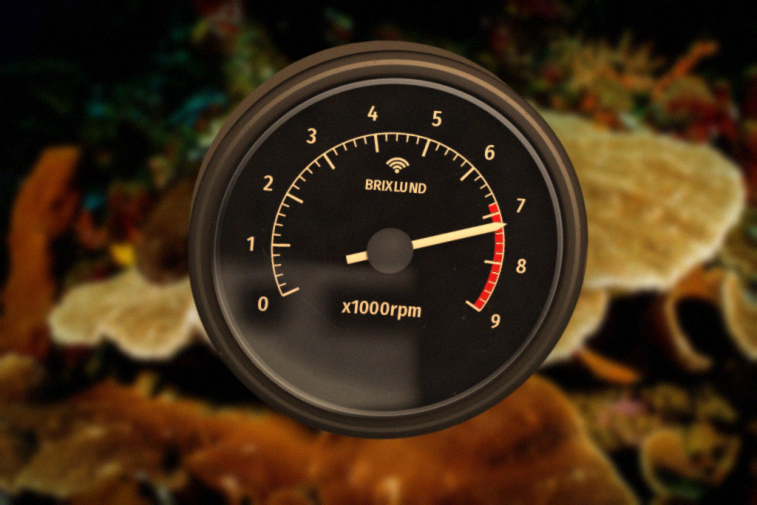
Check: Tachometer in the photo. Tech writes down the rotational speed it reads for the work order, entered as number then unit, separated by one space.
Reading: 7200 rpm
